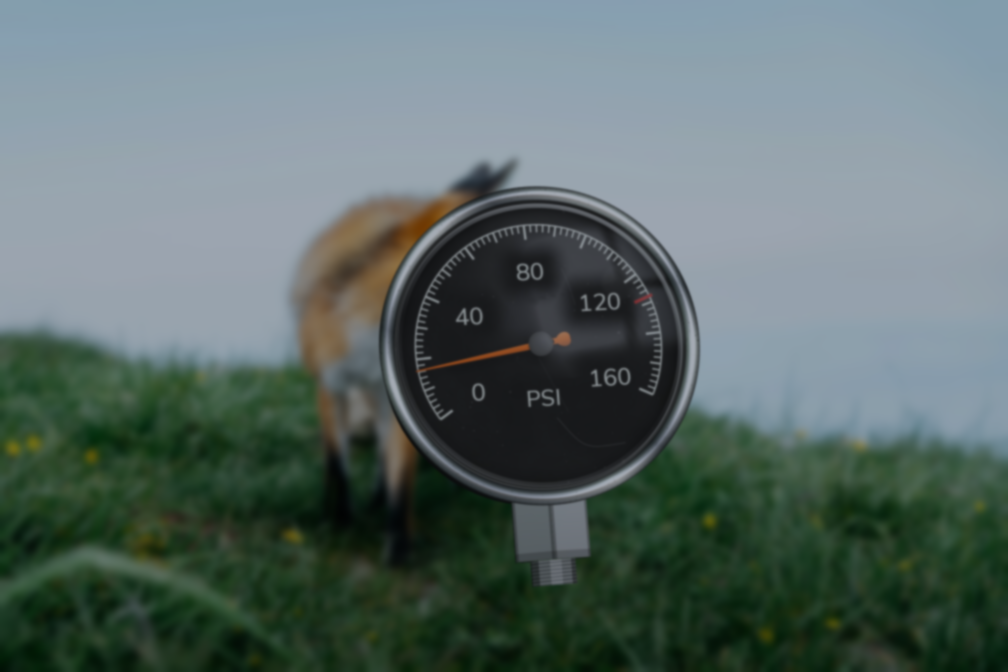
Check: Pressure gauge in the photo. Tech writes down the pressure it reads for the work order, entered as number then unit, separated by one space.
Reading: 16 psi
